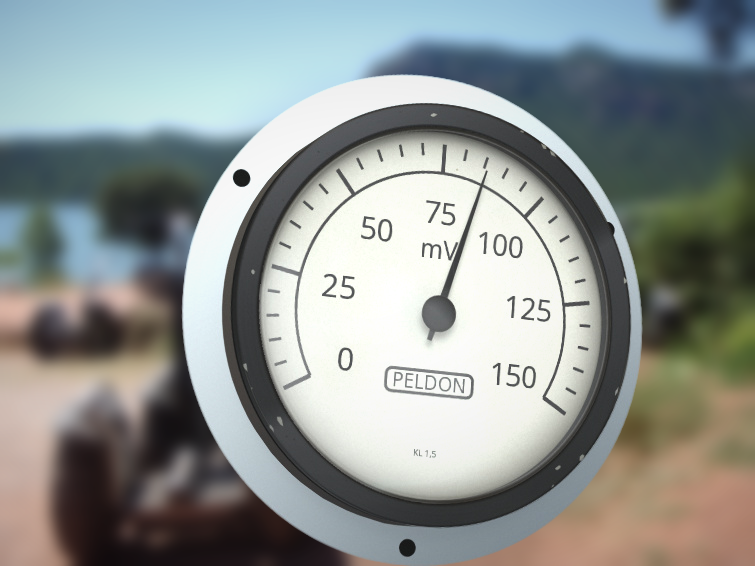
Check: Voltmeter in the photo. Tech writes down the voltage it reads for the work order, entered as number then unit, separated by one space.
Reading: 85 mV
